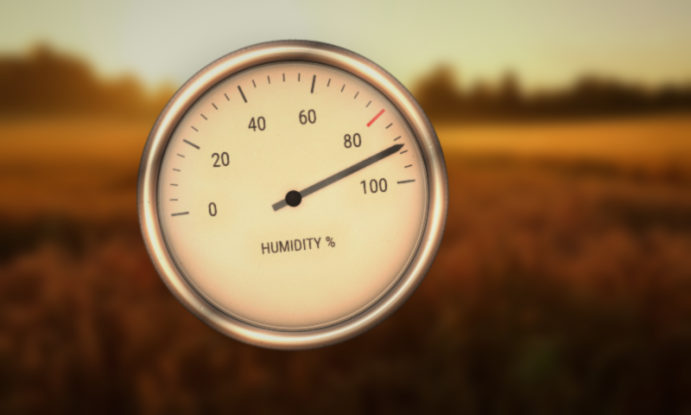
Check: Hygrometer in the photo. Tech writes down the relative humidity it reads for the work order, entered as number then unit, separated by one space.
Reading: 90 %
